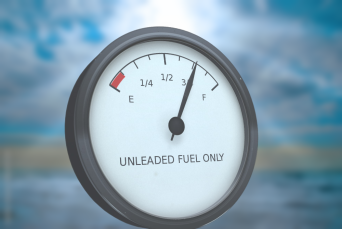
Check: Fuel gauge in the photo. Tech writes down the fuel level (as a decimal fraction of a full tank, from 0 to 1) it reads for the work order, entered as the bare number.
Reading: 0.75
